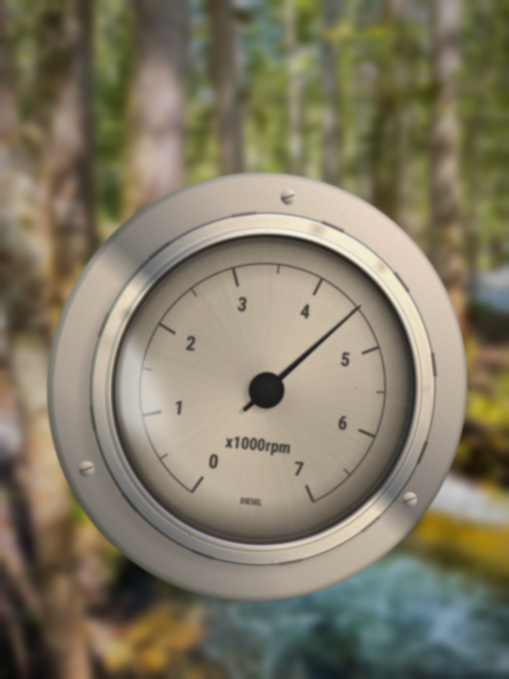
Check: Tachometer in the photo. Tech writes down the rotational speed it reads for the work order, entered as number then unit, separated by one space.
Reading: 4500 rpm
